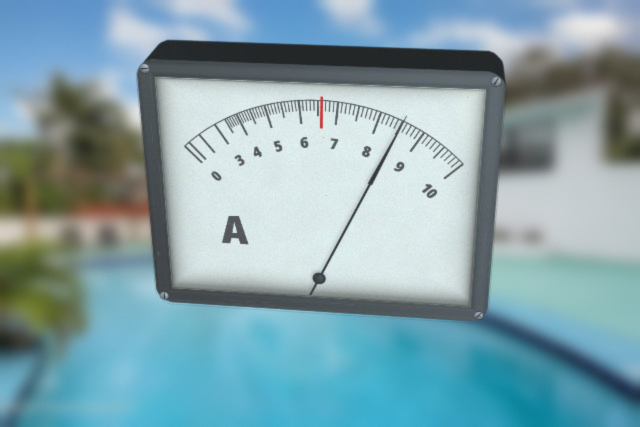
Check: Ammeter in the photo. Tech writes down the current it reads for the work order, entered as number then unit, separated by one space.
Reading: 8.5 A
